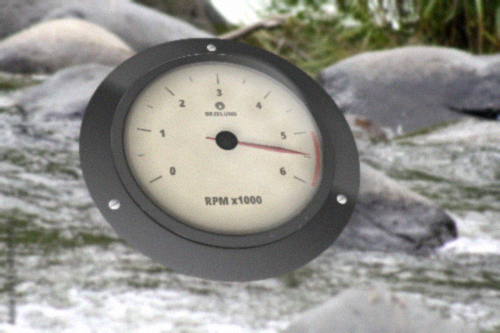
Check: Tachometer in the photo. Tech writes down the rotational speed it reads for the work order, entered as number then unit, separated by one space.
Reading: 5500 rpm
